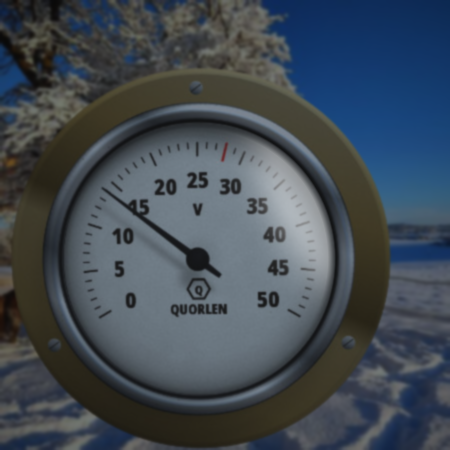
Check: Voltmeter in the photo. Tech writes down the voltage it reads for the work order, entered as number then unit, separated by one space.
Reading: 14 V
